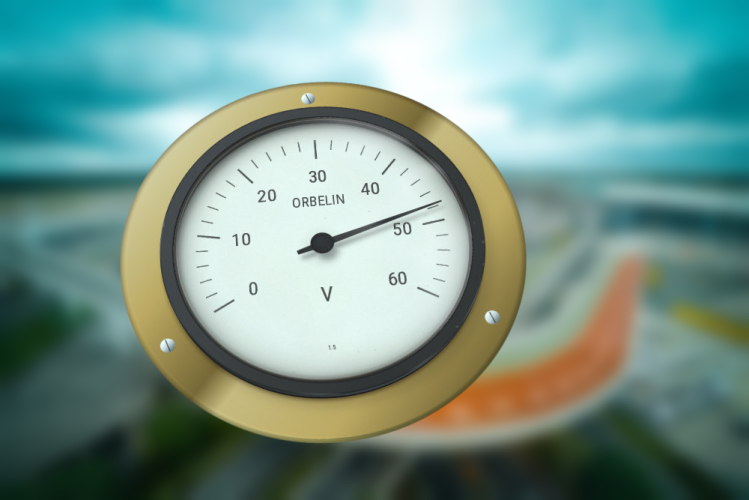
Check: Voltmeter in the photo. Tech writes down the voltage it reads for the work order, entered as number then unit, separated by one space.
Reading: 48 V
